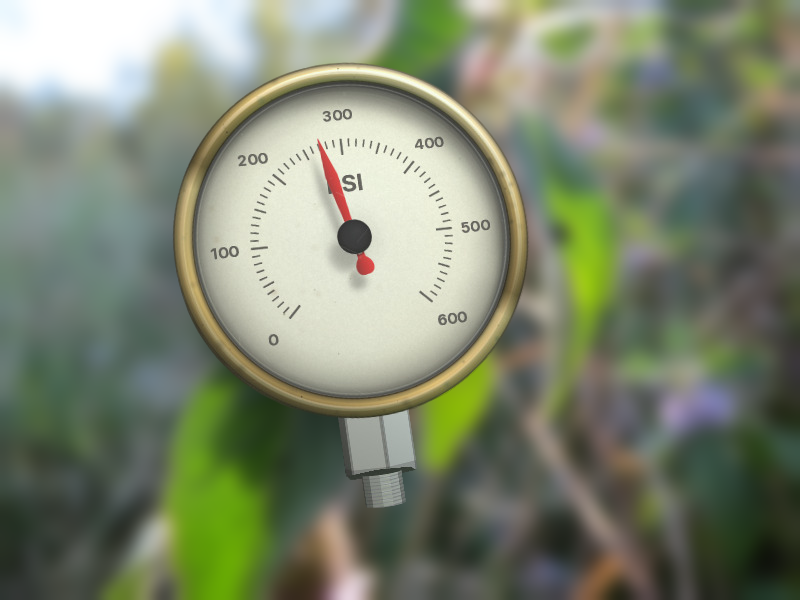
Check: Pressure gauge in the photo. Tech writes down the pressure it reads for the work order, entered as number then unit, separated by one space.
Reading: 270 psi
